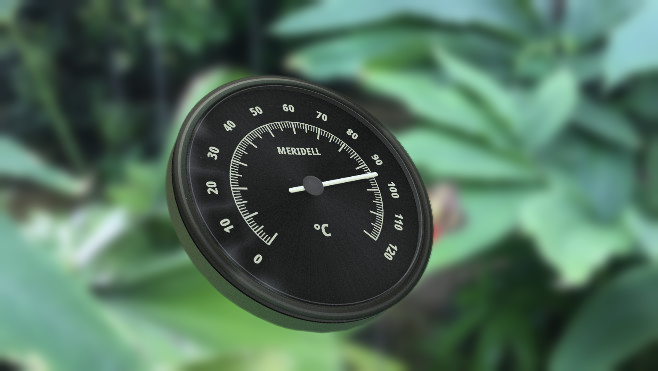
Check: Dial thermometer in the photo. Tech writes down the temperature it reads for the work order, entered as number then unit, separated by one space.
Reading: 95 °C
